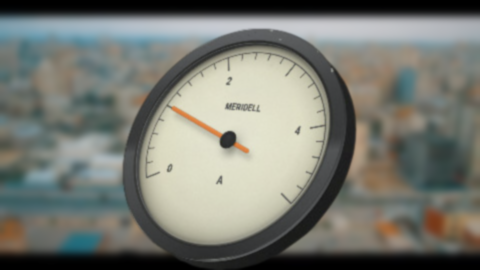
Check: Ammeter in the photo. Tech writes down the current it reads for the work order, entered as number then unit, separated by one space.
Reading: 1 A
